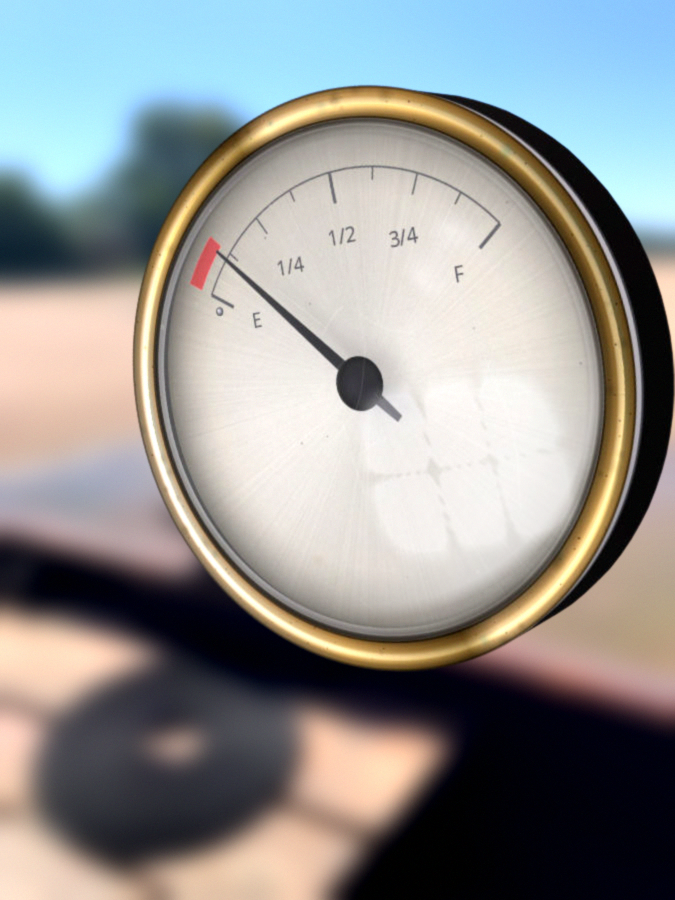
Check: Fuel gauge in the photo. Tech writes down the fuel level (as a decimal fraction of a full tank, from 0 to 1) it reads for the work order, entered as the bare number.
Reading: 0.125
